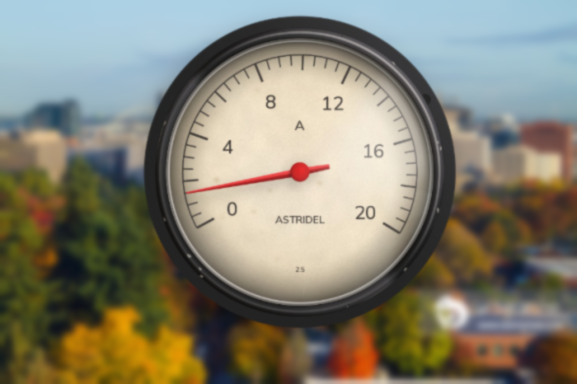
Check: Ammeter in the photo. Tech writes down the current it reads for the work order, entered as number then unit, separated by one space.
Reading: 1.5 A
